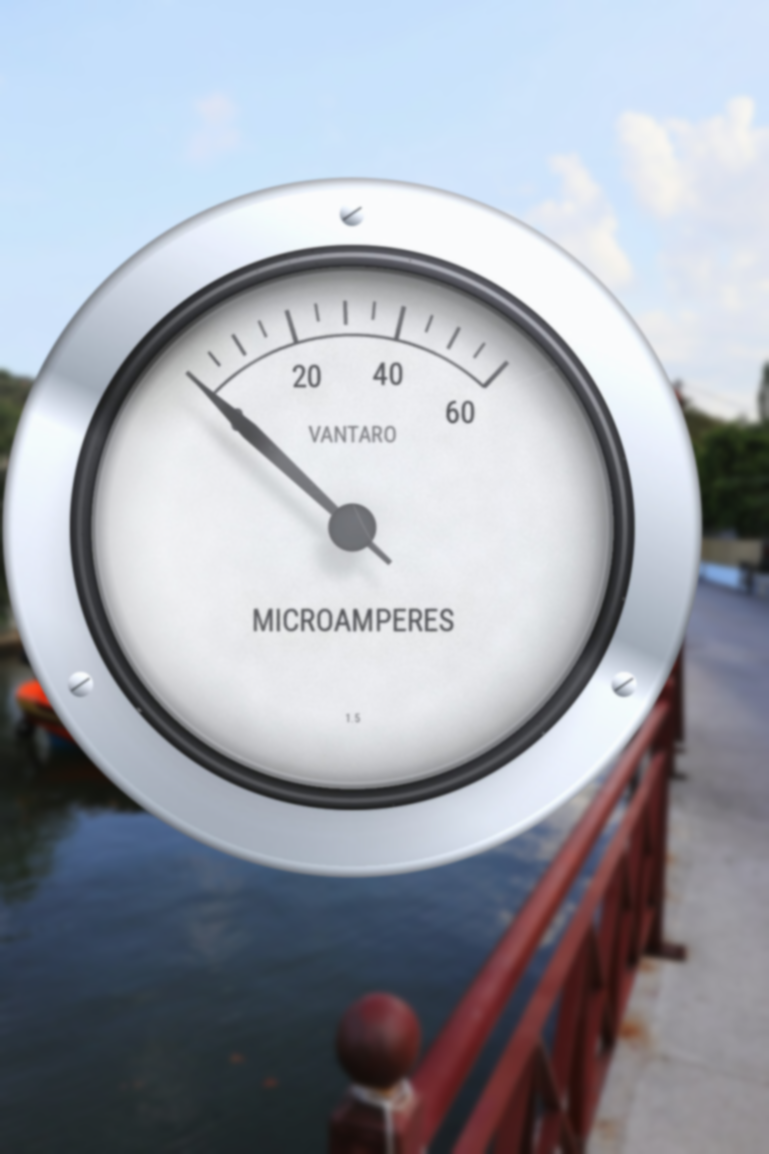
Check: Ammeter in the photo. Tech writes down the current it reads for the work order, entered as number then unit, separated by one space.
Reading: 0 µA
